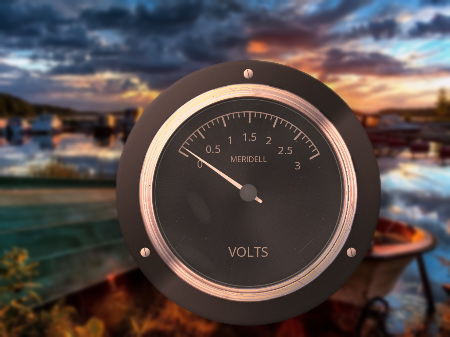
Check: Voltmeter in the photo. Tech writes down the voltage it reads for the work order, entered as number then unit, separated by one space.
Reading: 0.1 V
